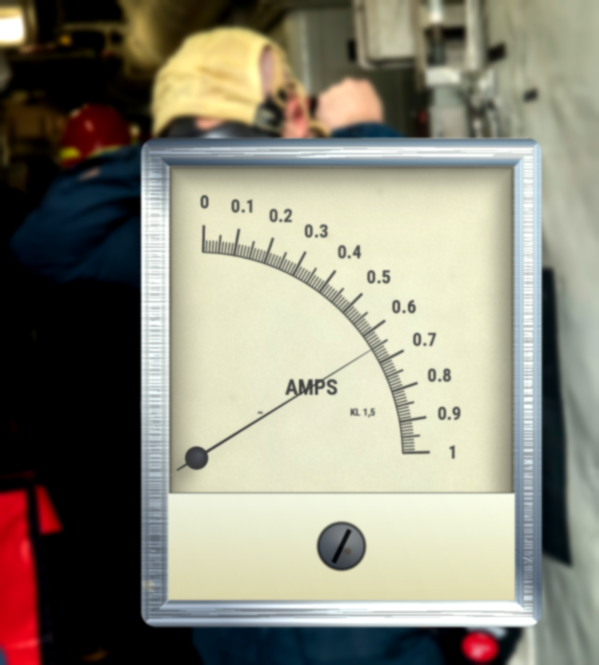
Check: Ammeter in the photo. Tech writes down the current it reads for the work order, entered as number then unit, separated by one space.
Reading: 0.65 A
